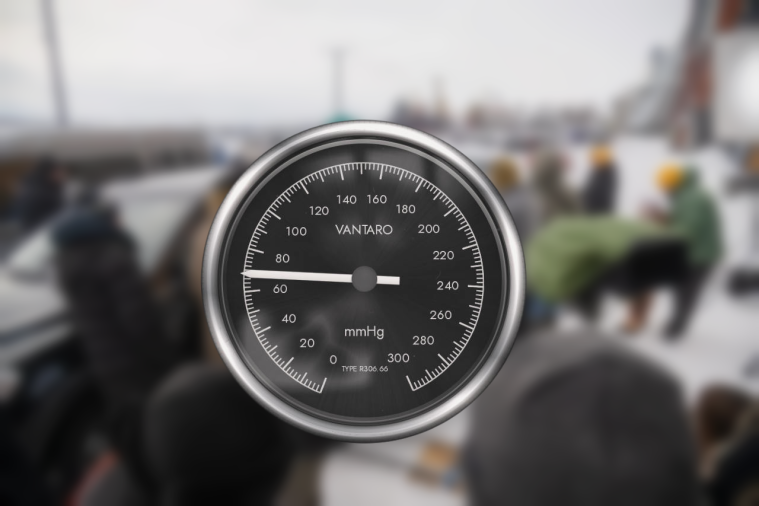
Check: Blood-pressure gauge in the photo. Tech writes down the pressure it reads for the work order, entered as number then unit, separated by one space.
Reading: 68 mmHg
